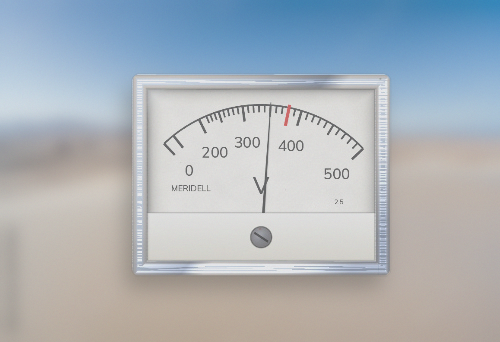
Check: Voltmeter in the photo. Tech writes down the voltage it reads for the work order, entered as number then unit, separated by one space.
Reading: 350 V
